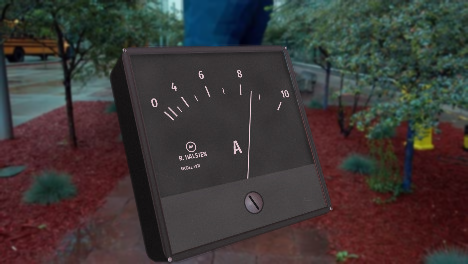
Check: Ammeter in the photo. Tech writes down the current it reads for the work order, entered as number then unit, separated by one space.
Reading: 8.5 A
